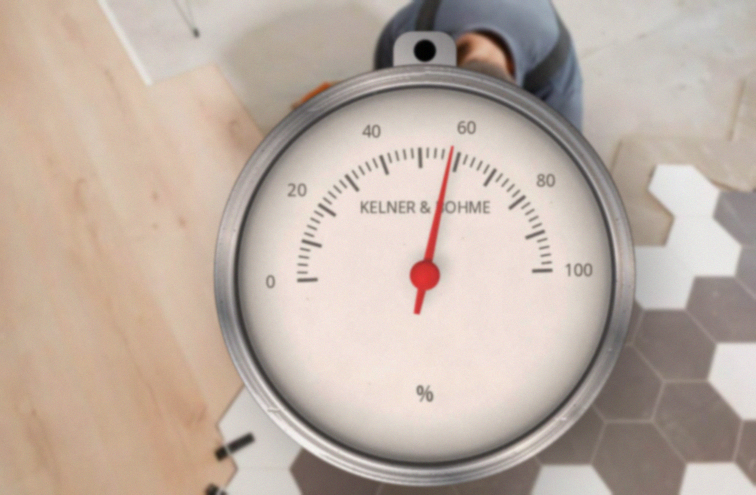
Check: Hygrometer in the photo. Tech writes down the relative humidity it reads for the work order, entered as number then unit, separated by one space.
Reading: 58 %
